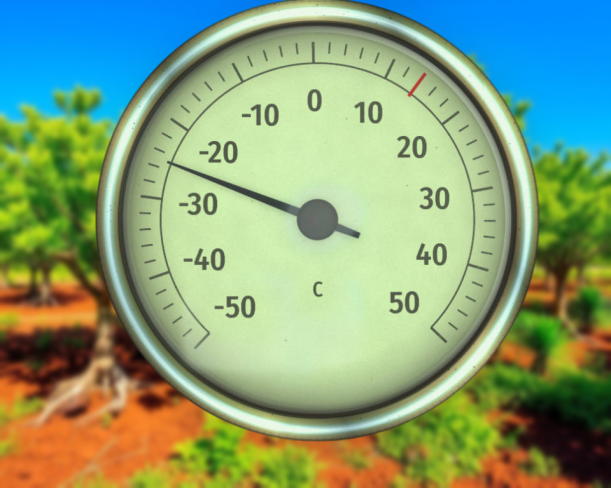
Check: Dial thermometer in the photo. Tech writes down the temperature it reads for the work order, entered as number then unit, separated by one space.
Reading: -25 °C
